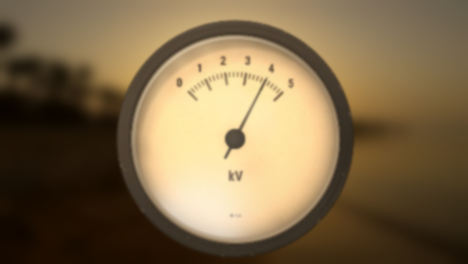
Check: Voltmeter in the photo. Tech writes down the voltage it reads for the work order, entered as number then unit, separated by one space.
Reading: 4 kV
